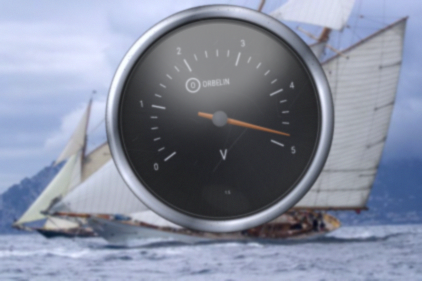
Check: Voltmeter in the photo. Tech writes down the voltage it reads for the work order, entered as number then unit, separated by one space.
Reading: 4.8 V
